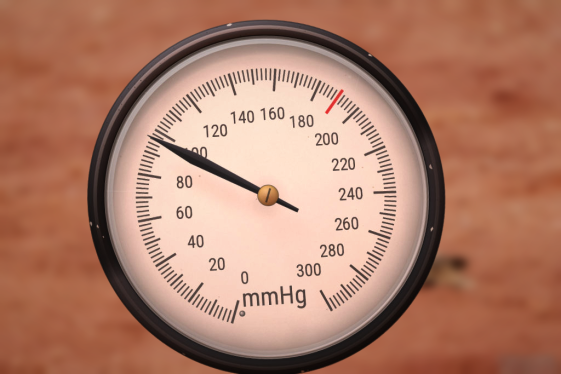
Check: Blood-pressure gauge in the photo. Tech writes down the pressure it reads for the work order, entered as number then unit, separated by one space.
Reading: 96 mmHg
